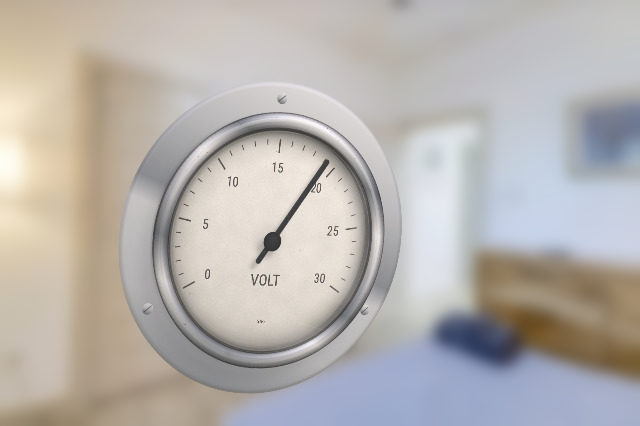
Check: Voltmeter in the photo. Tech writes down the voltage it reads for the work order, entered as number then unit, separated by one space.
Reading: 19 V
